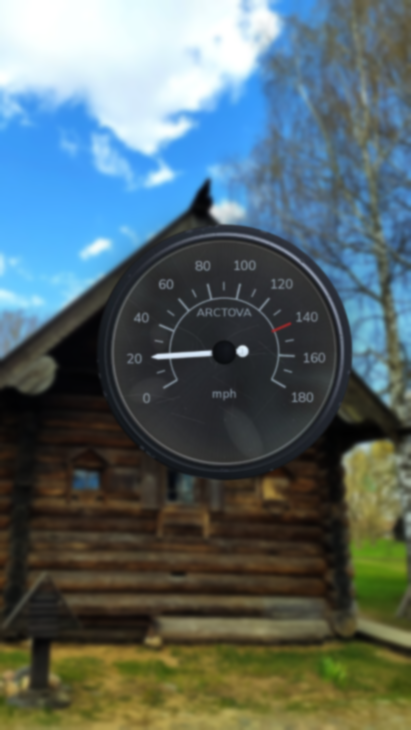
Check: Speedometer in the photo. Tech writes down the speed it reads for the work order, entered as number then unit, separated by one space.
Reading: 20 mph
